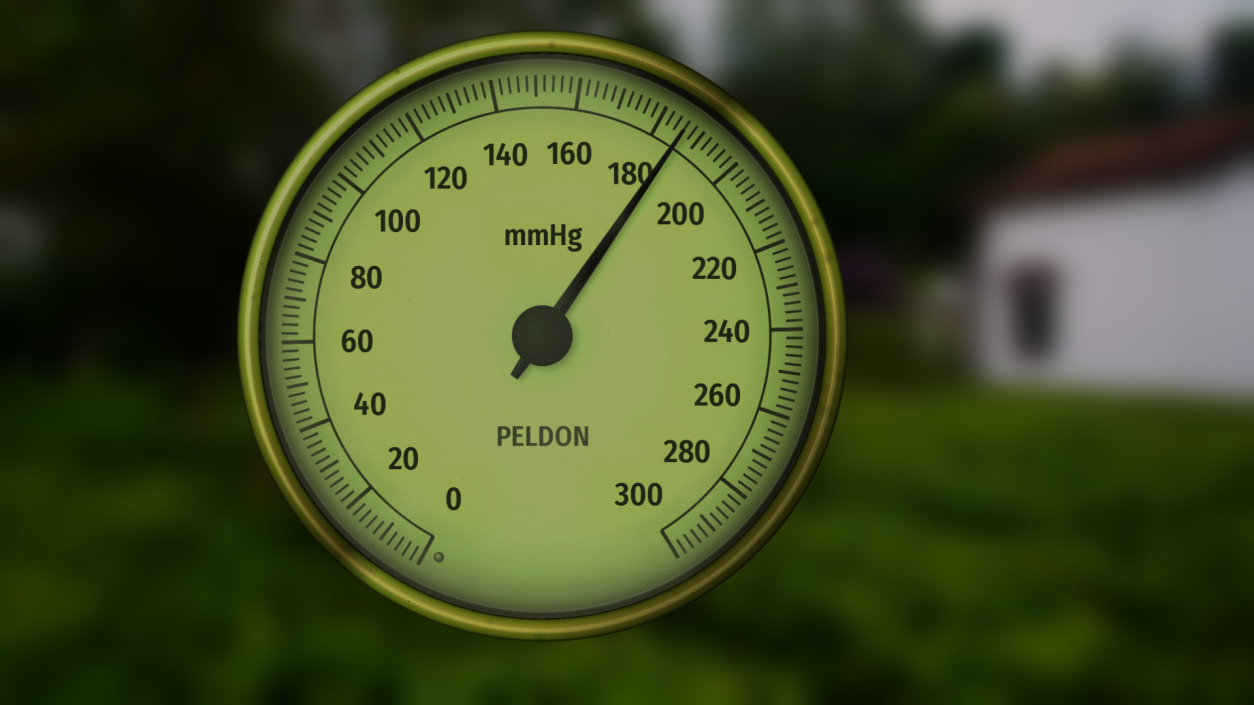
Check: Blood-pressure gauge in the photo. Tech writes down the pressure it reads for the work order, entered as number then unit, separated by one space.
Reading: 186 mmHg
